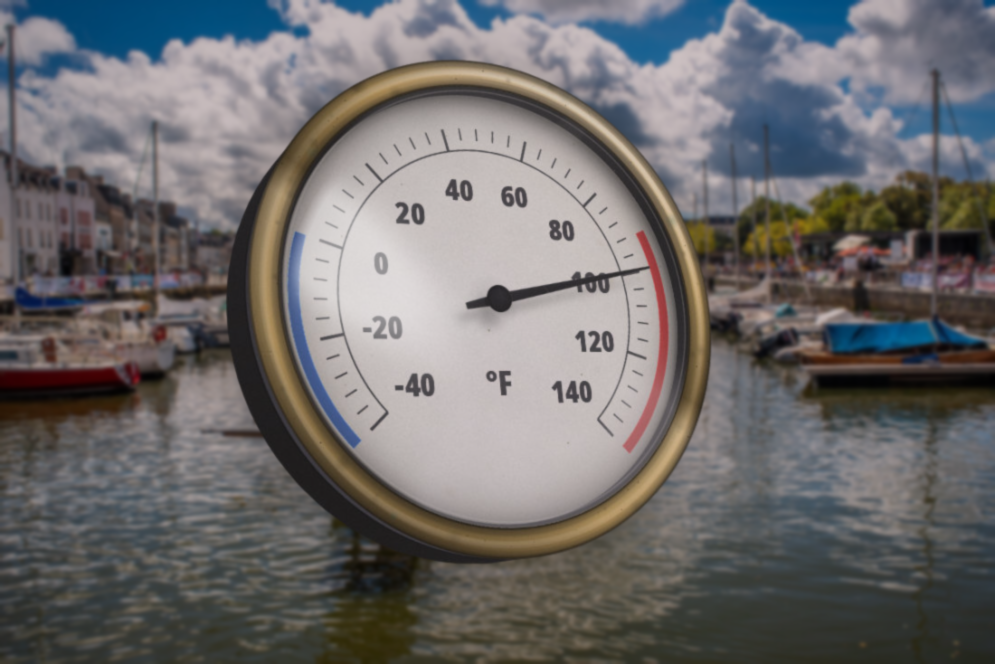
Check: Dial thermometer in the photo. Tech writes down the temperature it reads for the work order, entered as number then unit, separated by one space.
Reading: 100 °F
